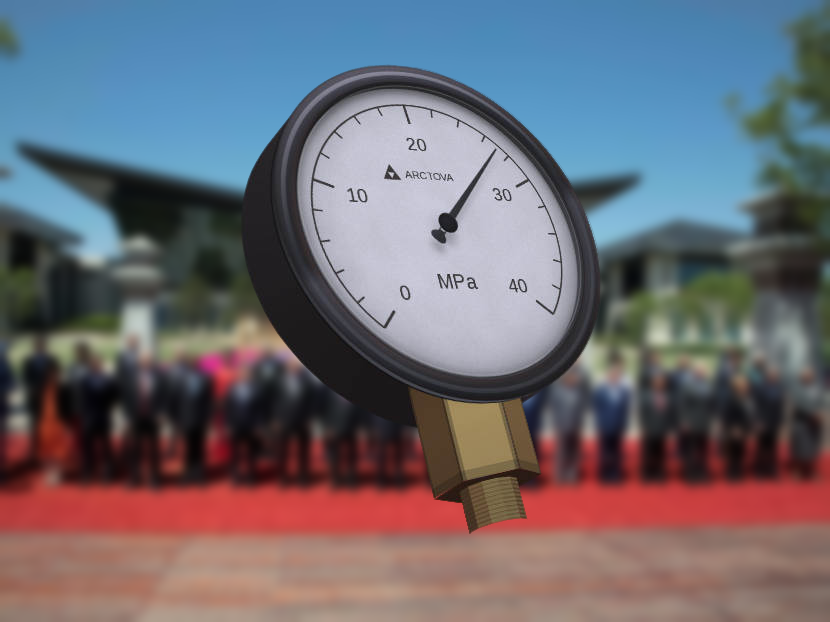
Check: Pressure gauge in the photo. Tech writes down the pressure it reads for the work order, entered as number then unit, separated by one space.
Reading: 27 MPa
